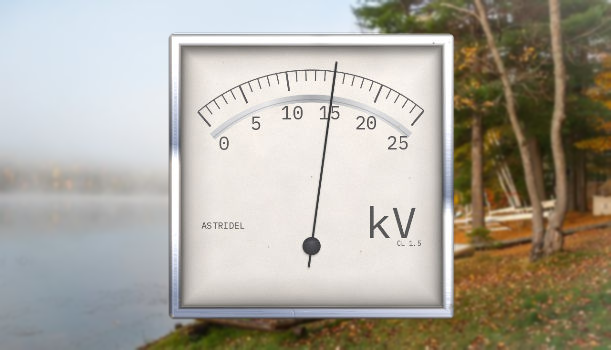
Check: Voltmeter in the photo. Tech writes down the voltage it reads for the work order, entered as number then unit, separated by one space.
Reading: 15 kV
